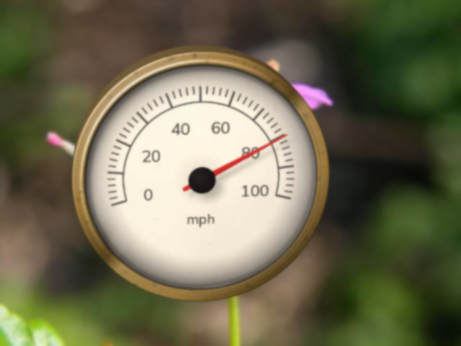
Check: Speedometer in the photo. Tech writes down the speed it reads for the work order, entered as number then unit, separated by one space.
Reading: 80 mph
